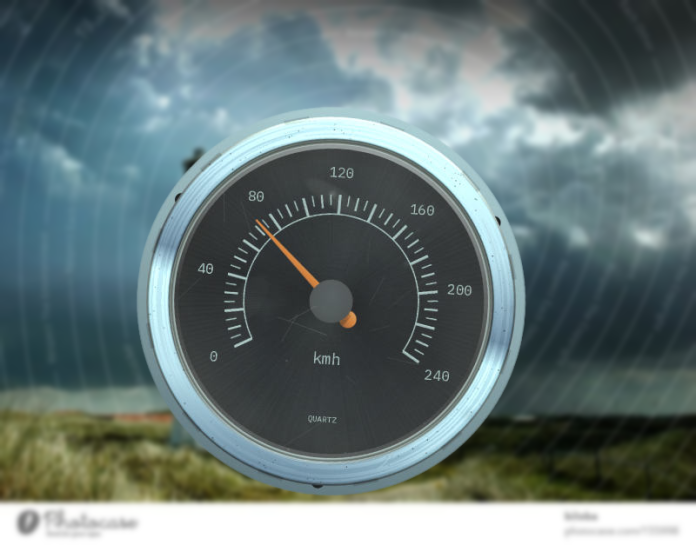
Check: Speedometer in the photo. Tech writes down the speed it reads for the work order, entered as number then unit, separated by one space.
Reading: 72.5 km/h
